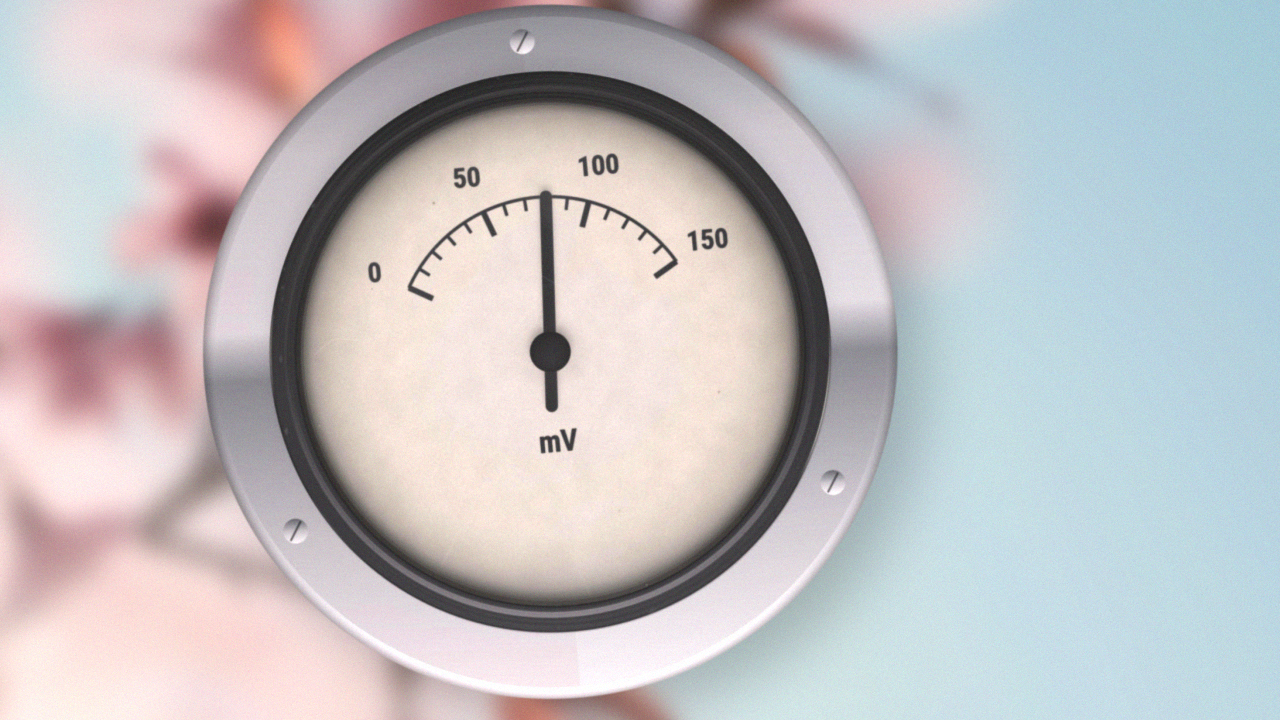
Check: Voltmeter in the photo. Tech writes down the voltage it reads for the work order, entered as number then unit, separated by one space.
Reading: 80 mV
